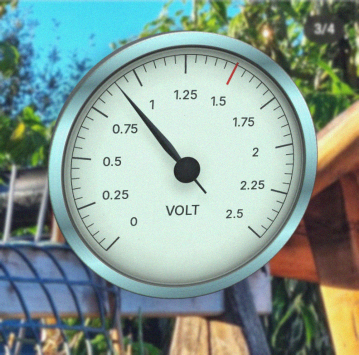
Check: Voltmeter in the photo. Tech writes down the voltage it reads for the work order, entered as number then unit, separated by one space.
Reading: 0.9 V
